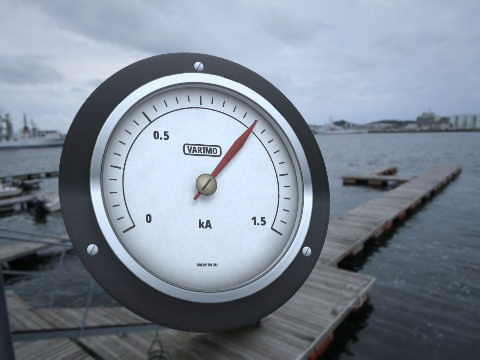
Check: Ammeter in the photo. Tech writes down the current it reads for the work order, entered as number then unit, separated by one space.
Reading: 1 kA
